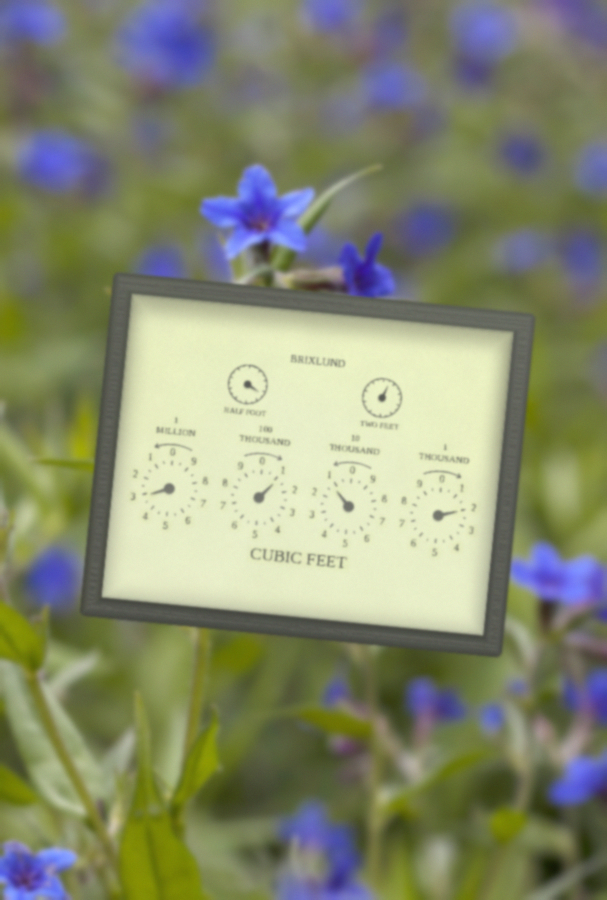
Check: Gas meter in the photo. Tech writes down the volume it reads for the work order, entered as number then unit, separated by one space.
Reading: 311200 ft³
